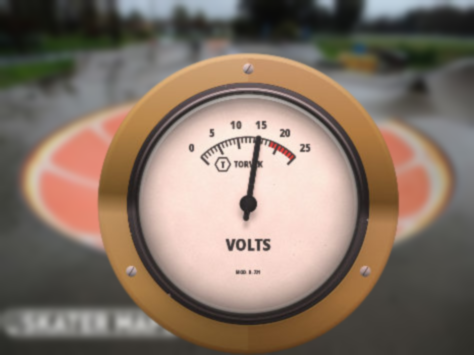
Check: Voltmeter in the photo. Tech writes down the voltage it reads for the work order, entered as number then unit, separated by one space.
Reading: 15 V
